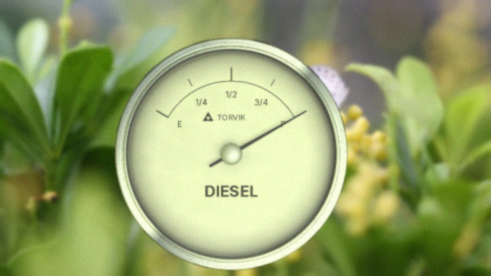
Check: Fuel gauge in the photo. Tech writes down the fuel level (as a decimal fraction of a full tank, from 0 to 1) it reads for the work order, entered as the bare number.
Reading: 1
